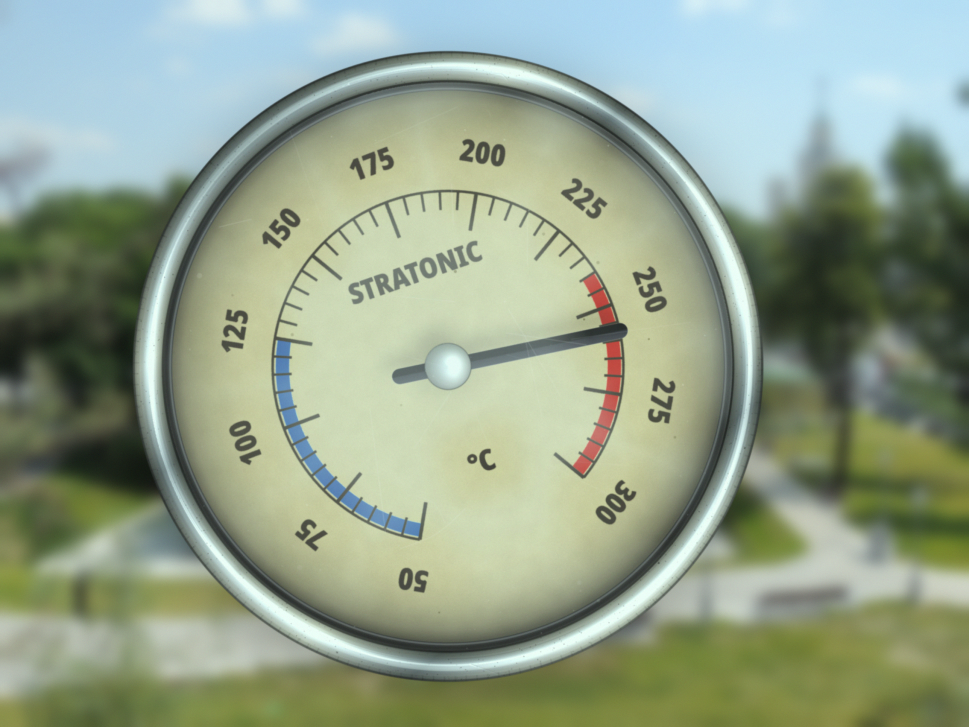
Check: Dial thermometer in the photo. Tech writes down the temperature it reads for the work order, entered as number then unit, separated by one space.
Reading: 257.5 °C
